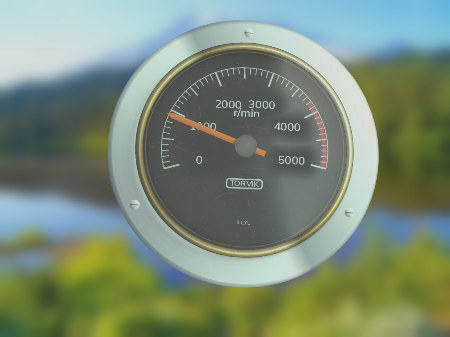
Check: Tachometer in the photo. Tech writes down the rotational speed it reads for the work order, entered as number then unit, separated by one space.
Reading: 900 rpm
